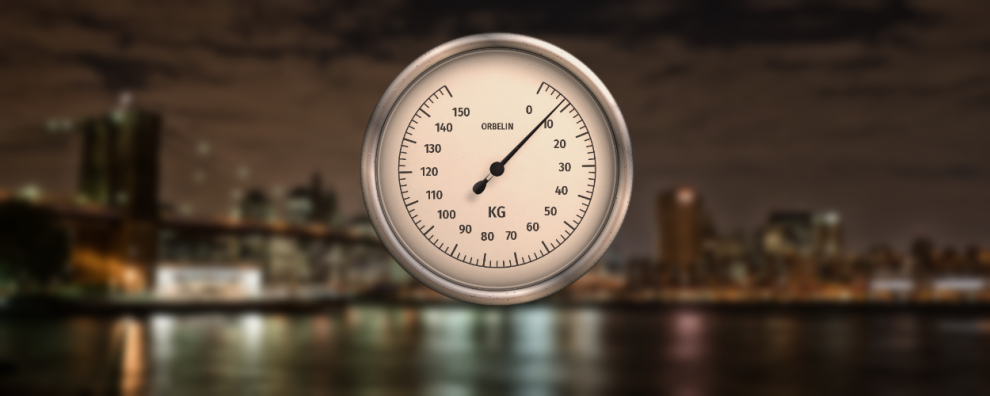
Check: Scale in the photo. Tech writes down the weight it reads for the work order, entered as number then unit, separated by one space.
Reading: 8 kg
